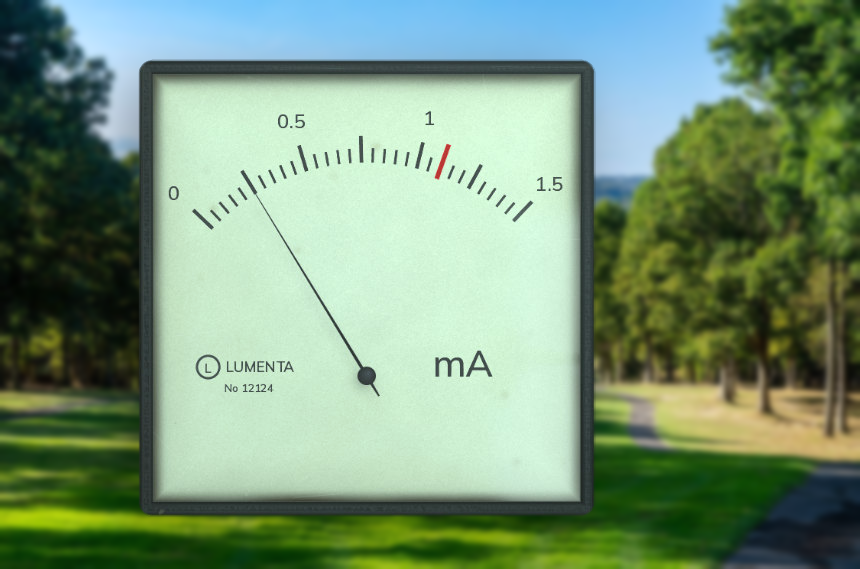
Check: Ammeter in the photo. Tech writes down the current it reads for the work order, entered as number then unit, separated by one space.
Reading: 0.25 mA
